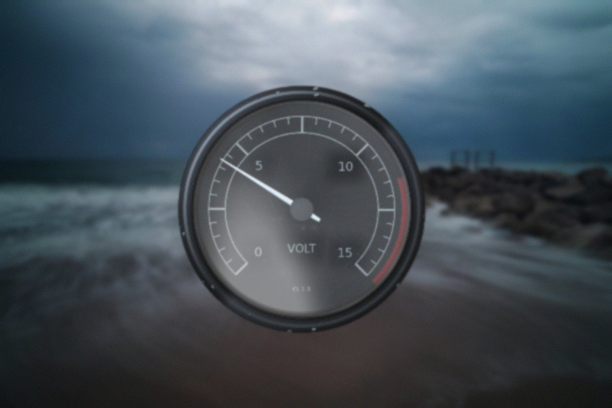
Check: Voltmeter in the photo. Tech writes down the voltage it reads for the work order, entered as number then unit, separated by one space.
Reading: 4.25 V
